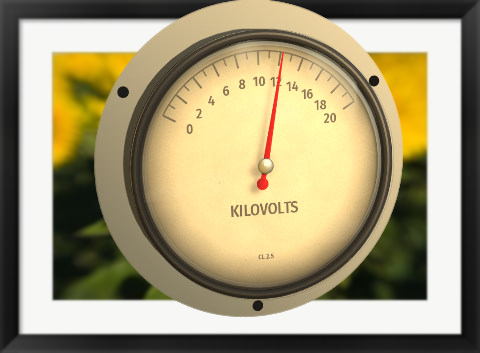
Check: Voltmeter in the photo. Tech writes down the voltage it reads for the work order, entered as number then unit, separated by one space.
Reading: 12 kV
